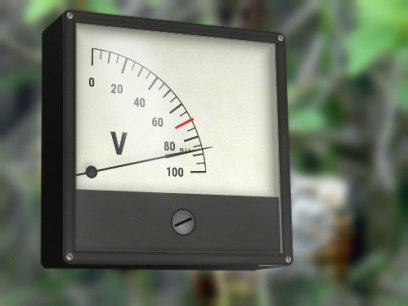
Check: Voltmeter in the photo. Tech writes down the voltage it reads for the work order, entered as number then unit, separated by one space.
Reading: 87.5 V
